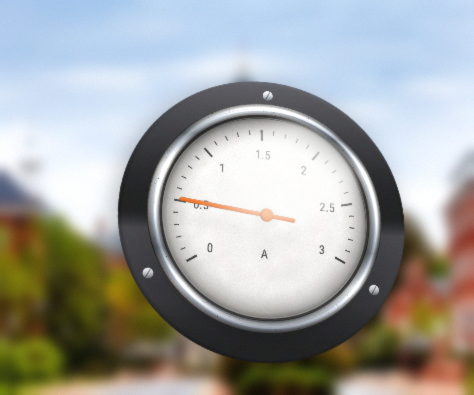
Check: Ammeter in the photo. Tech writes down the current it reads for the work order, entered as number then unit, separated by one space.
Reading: 0.5 A
